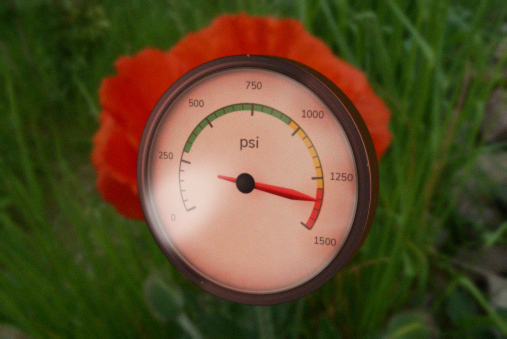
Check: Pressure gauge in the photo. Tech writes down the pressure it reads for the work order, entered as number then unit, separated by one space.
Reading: 1350 psi
